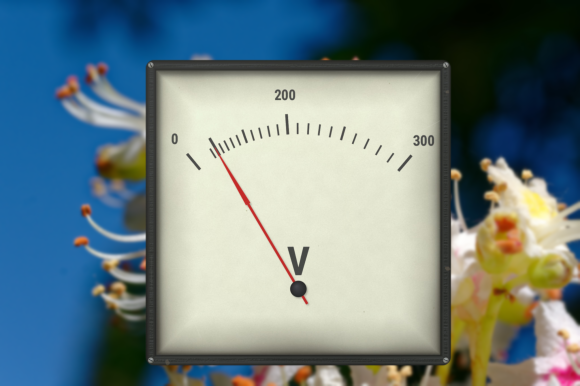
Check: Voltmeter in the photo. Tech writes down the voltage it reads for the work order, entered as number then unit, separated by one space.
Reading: 100 V
